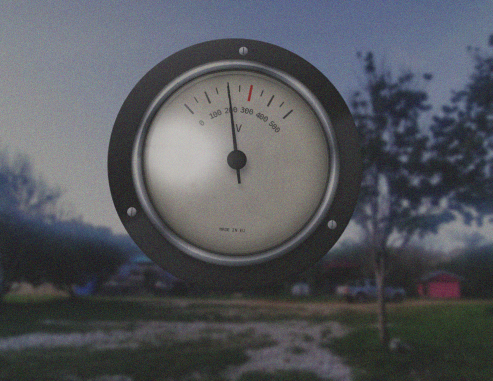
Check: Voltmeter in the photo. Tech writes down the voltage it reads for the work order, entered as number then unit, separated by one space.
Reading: 200 V
